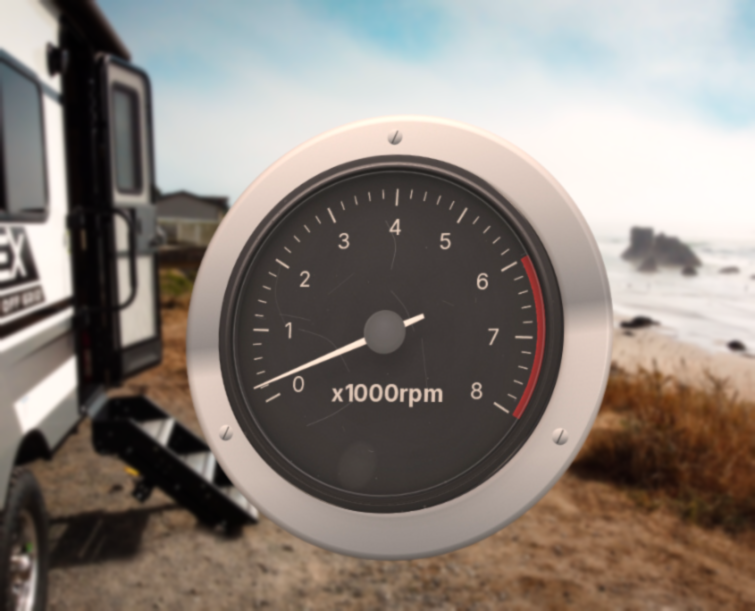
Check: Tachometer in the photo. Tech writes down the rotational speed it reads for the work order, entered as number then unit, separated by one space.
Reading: 200 rpm
